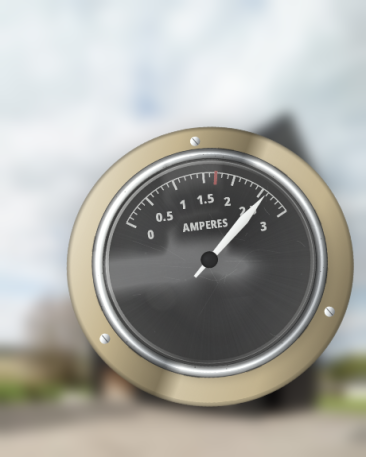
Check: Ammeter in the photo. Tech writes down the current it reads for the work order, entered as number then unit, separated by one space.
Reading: 2.6 A
